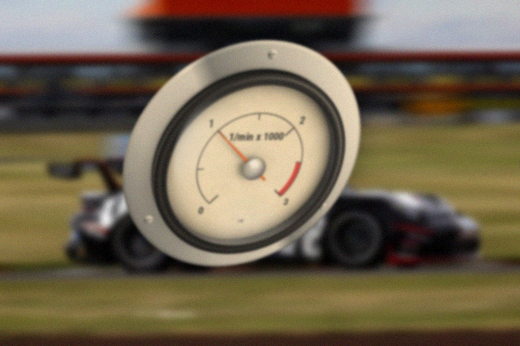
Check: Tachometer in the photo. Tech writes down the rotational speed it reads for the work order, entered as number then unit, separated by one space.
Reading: 1000 rpm
